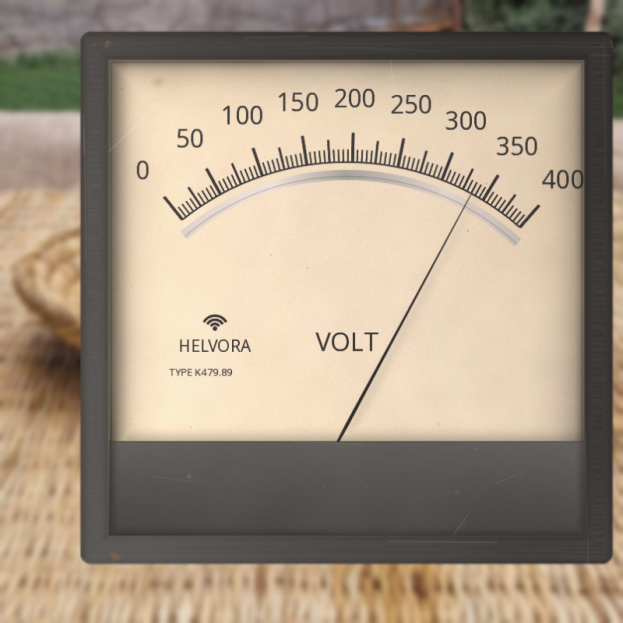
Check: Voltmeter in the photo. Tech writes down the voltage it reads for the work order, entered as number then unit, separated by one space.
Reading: 335 V
